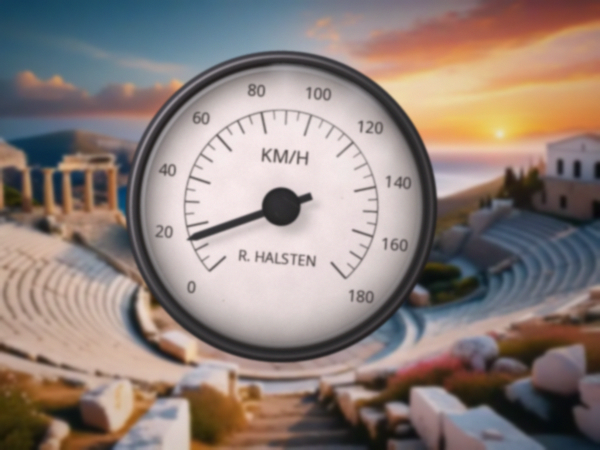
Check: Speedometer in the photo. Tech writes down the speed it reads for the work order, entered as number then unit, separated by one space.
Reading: 15 km/h
